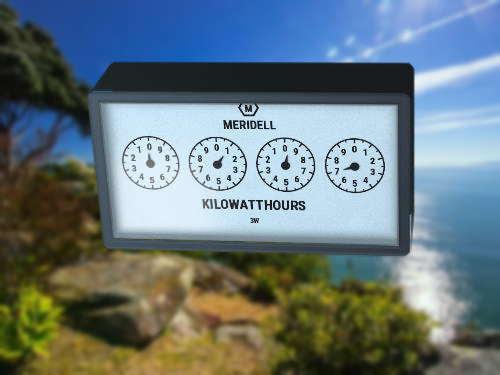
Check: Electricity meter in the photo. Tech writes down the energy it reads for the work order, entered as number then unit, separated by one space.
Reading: 97 kWh
